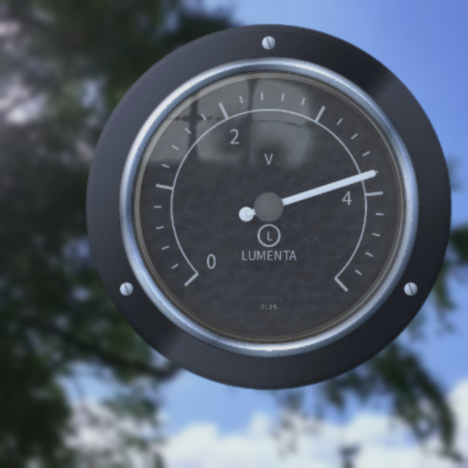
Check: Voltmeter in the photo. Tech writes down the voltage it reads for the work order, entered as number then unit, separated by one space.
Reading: 3.8 V
